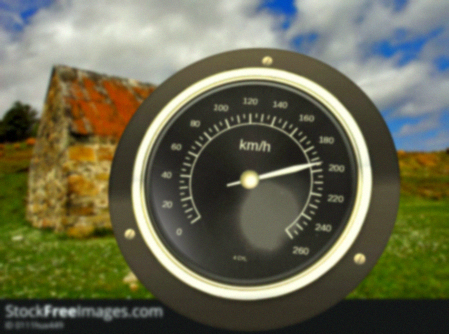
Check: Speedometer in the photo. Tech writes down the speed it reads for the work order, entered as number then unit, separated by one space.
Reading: 195 km/h
